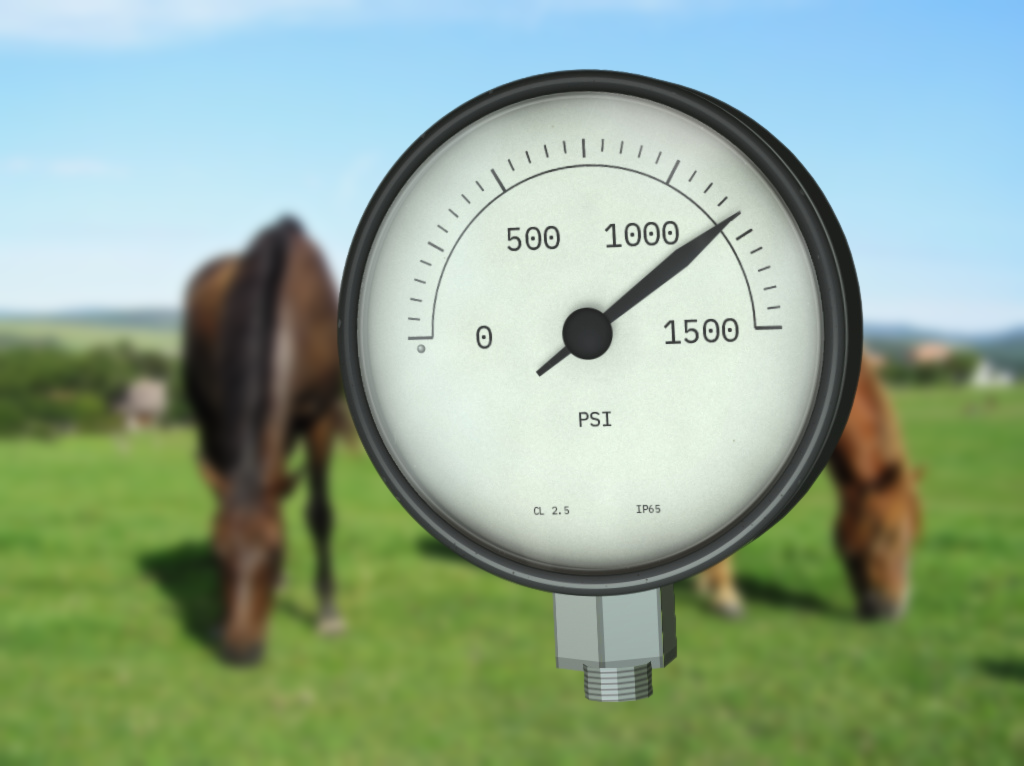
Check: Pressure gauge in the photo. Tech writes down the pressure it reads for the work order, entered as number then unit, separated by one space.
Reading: 1200 psi
